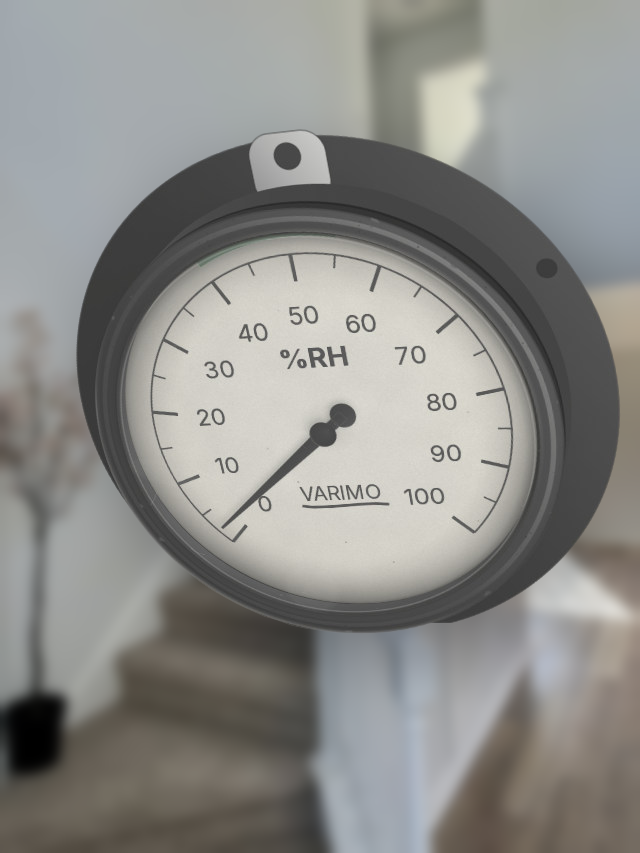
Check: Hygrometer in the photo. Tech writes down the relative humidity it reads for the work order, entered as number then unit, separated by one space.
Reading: 2.5 %
